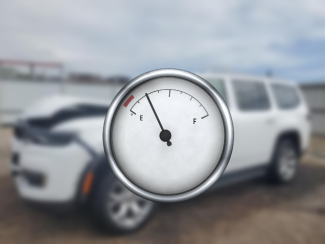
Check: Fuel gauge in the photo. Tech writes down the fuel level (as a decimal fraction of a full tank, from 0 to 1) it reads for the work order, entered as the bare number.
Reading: 0.25
